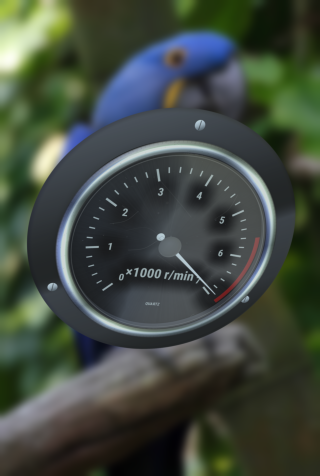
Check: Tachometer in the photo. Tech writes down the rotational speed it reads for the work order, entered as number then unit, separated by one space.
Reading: 6900 rpm
